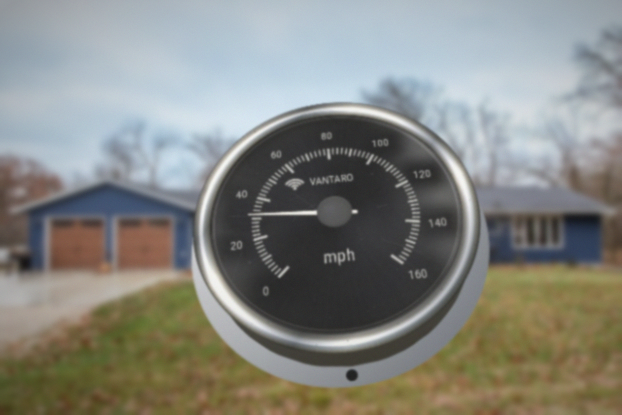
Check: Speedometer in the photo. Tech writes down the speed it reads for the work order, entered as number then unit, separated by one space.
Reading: 30 mph
